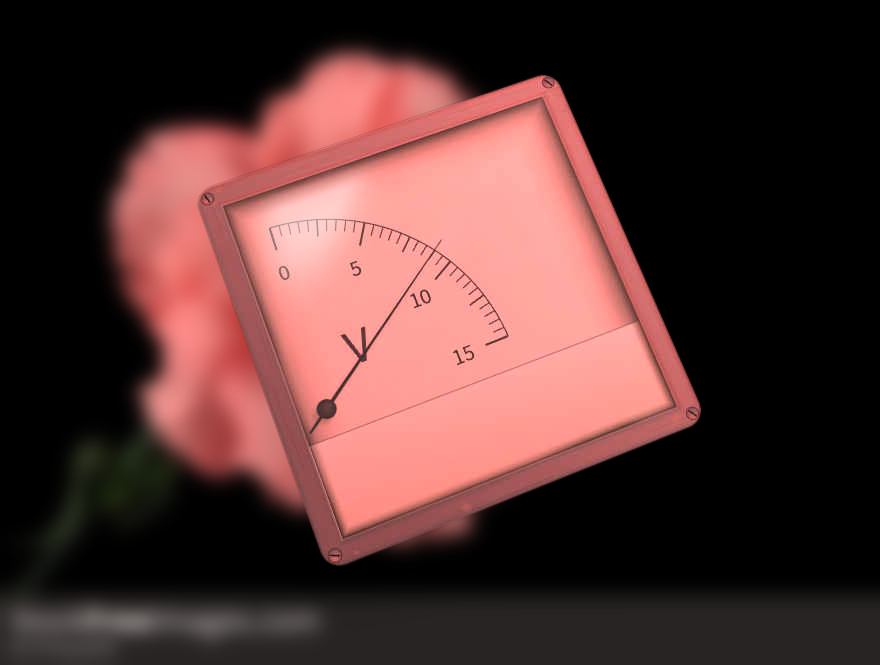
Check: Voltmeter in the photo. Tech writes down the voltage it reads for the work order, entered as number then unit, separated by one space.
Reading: 9 V
